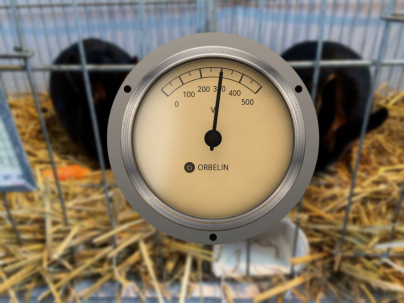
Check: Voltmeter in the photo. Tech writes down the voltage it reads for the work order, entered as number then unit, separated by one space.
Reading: 300 V
